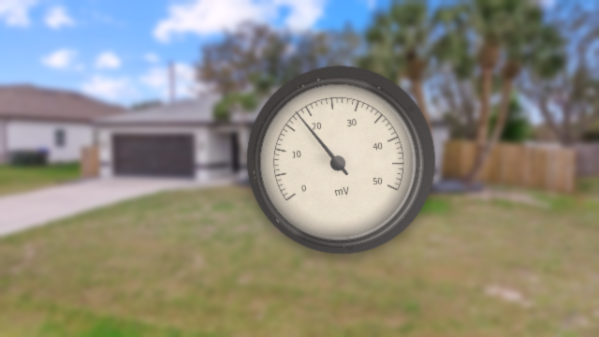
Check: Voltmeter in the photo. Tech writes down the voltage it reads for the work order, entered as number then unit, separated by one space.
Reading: 18 mV
